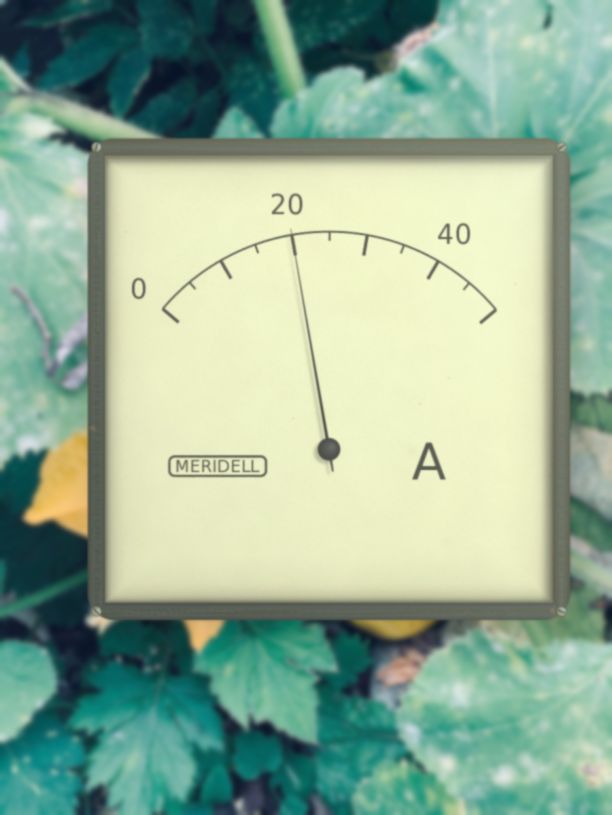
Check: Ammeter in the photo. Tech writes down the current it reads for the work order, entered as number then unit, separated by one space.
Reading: 20 A
